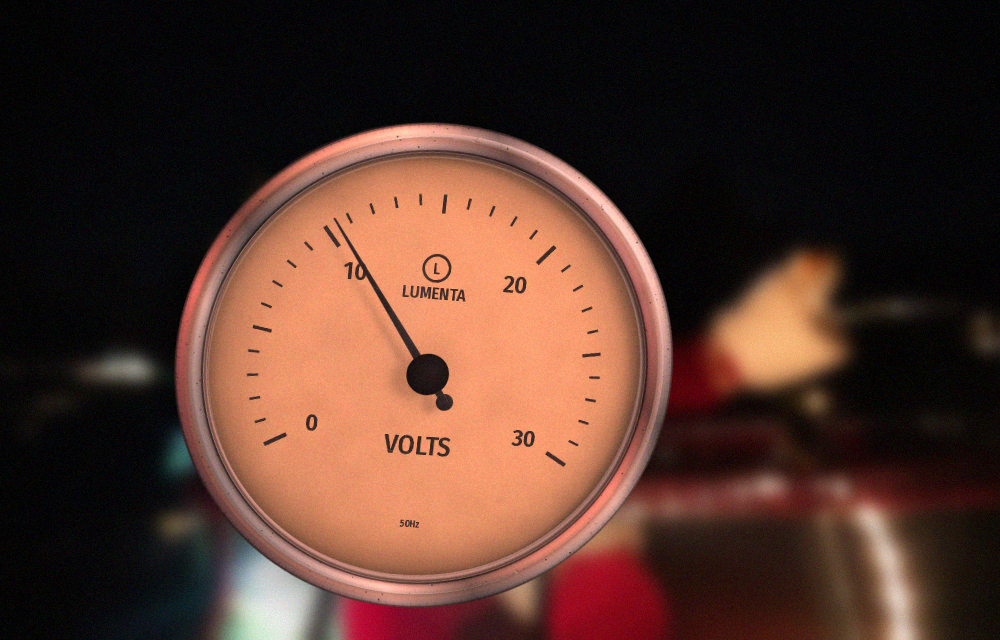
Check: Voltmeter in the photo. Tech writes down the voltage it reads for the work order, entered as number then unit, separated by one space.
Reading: 10.5 V
